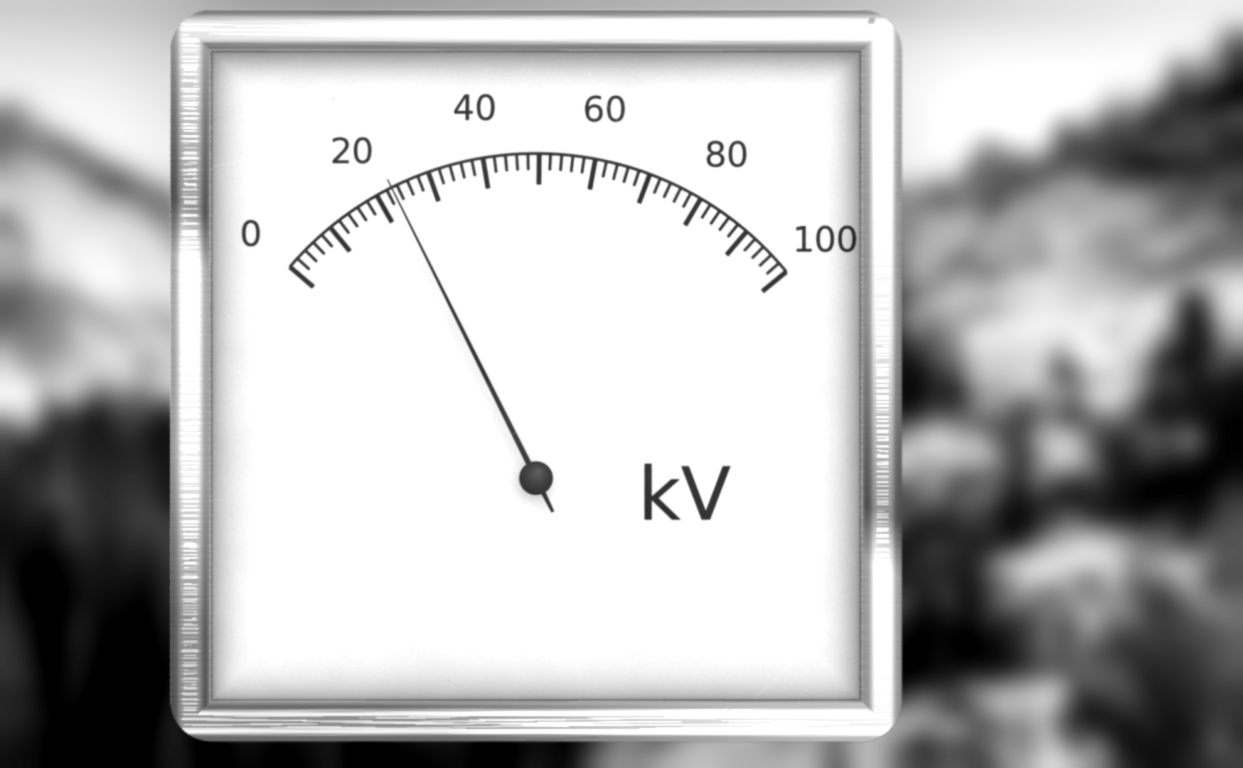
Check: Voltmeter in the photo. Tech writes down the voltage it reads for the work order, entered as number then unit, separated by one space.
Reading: 23 kV
